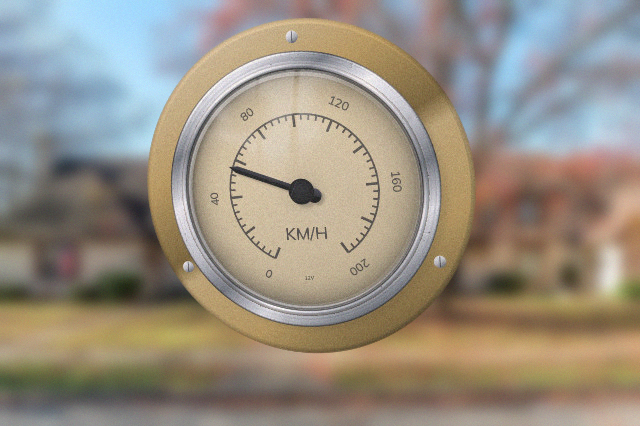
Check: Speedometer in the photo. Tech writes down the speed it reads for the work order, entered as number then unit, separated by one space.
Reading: 56 km/h
